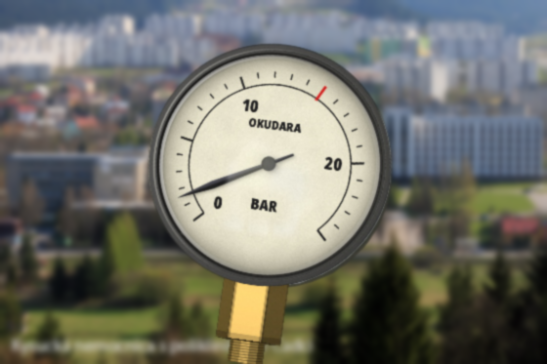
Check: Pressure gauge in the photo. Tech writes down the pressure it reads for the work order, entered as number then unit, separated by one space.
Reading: 1.5 bar
